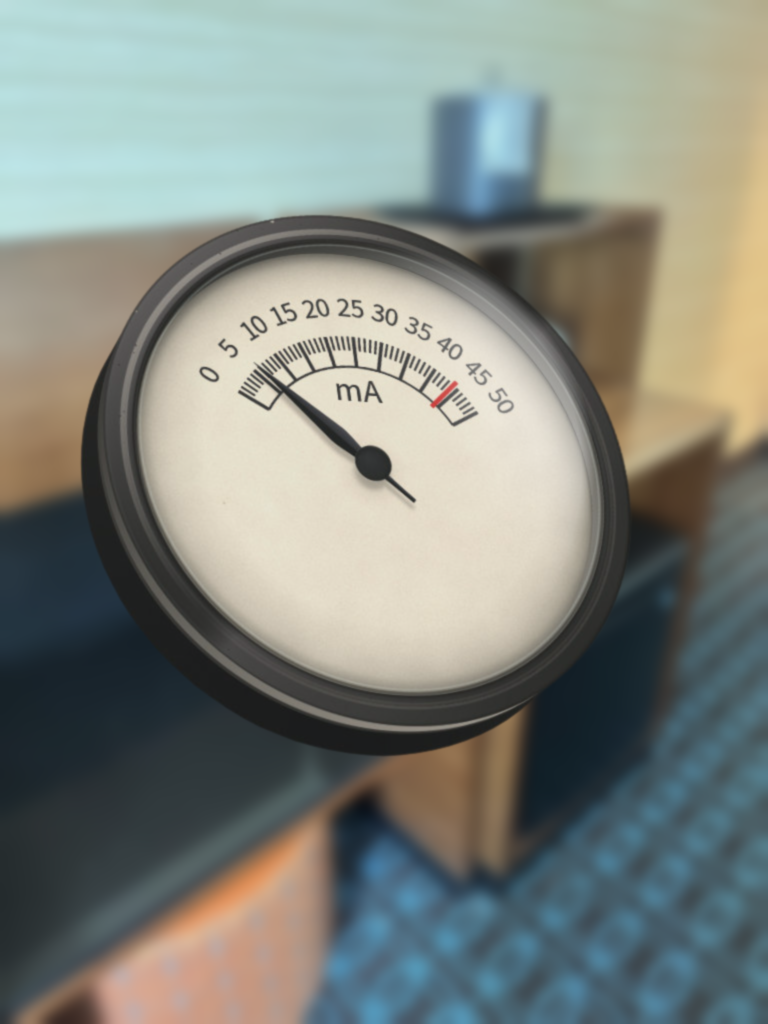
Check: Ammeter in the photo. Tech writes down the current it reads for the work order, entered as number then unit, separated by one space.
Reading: 5 mA
